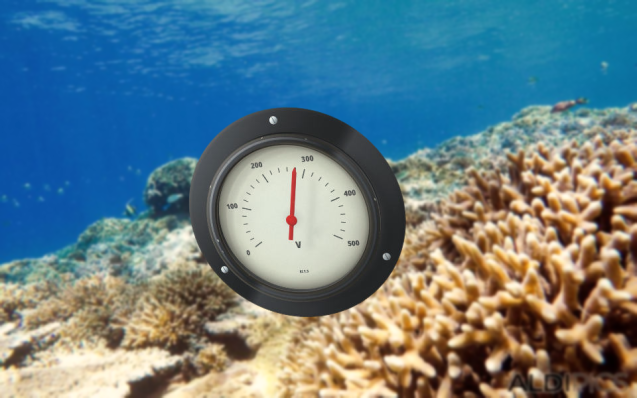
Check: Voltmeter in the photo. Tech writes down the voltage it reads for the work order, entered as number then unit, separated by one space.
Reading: 280 V
